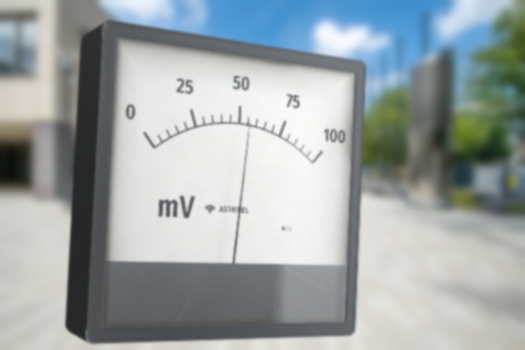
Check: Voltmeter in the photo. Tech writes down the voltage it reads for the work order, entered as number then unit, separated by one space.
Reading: 55 mV
